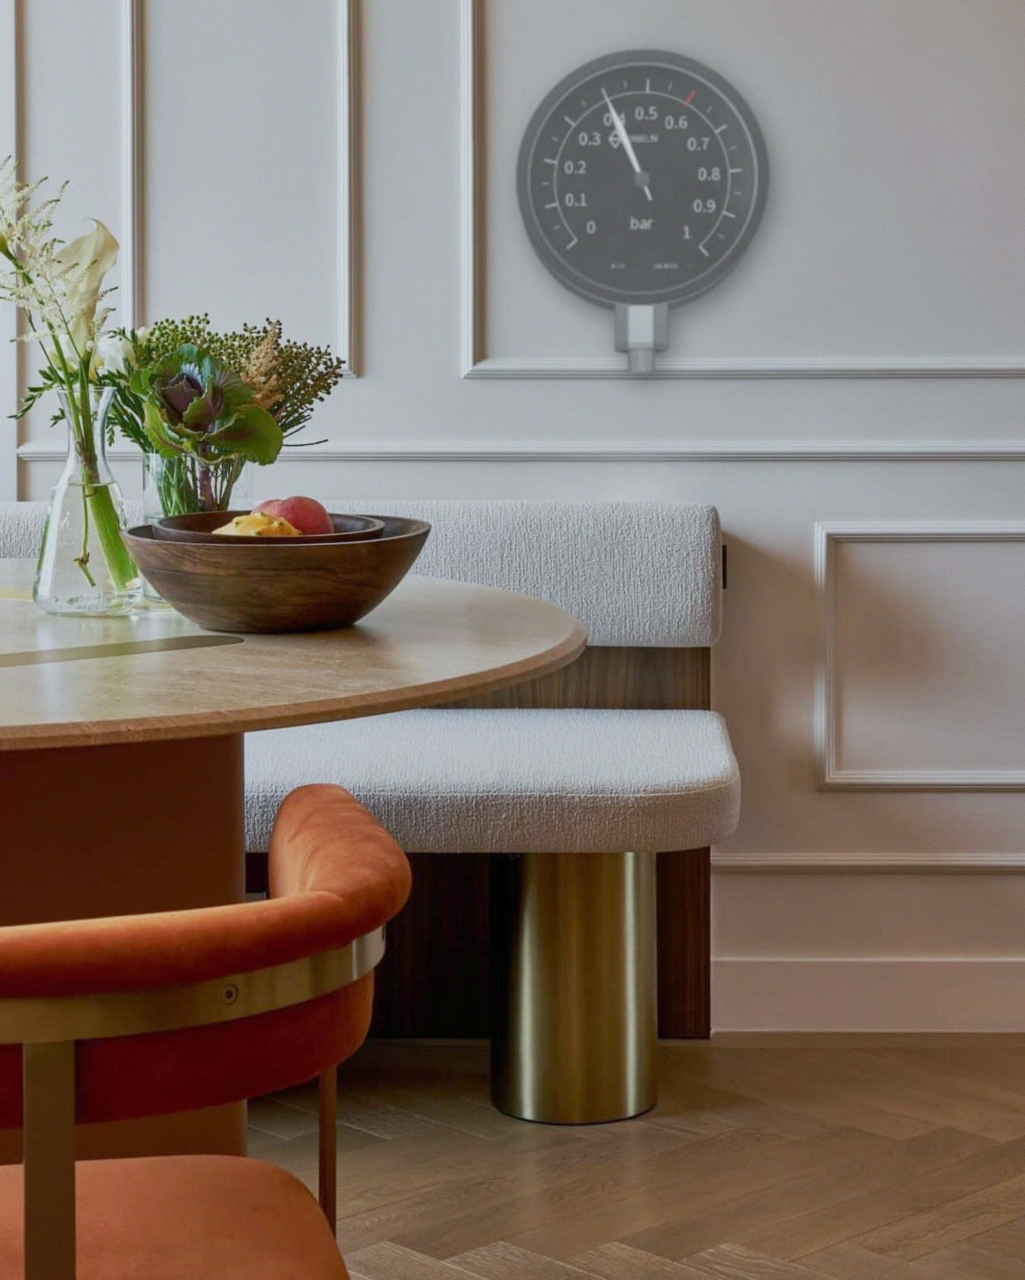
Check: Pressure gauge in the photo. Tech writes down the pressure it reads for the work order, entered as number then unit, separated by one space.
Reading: 0.4 bar
